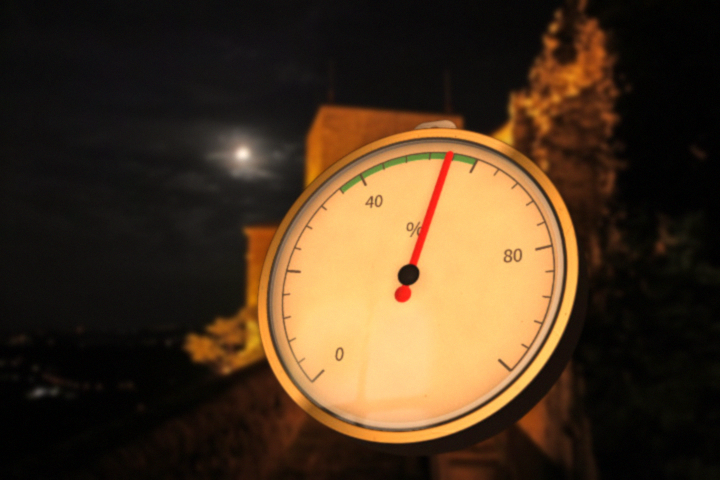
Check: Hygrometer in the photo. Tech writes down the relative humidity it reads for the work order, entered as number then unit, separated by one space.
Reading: 56 %
